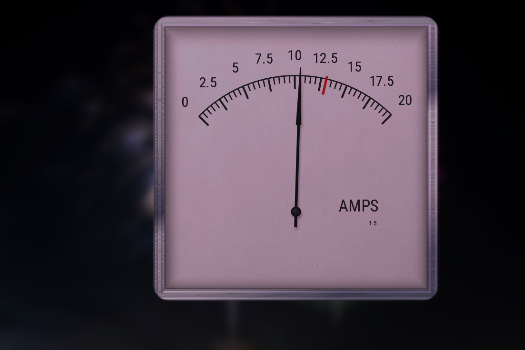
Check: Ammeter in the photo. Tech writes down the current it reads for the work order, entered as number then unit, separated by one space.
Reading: 10.5 A
